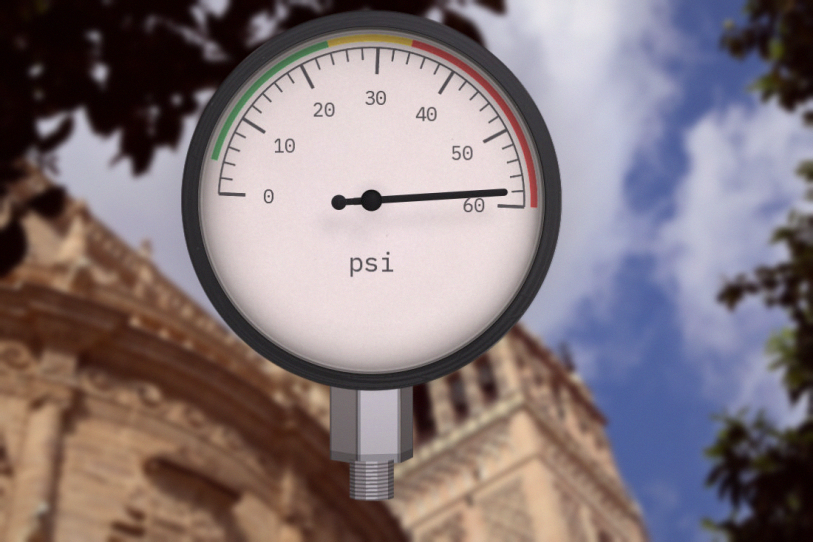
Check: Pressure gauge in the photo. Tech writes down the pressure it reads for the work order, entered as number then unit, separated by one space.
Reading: 58 psi
